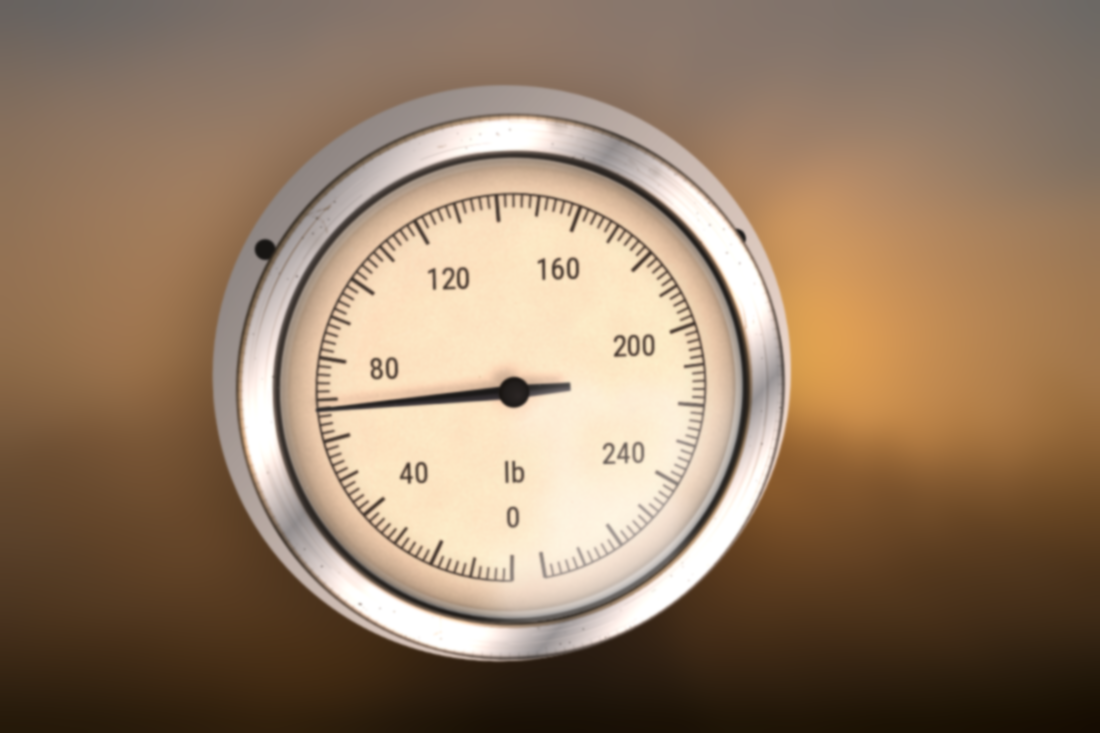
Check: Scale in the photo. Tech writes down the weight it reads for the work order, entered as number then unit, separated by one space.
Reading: 68 lb
